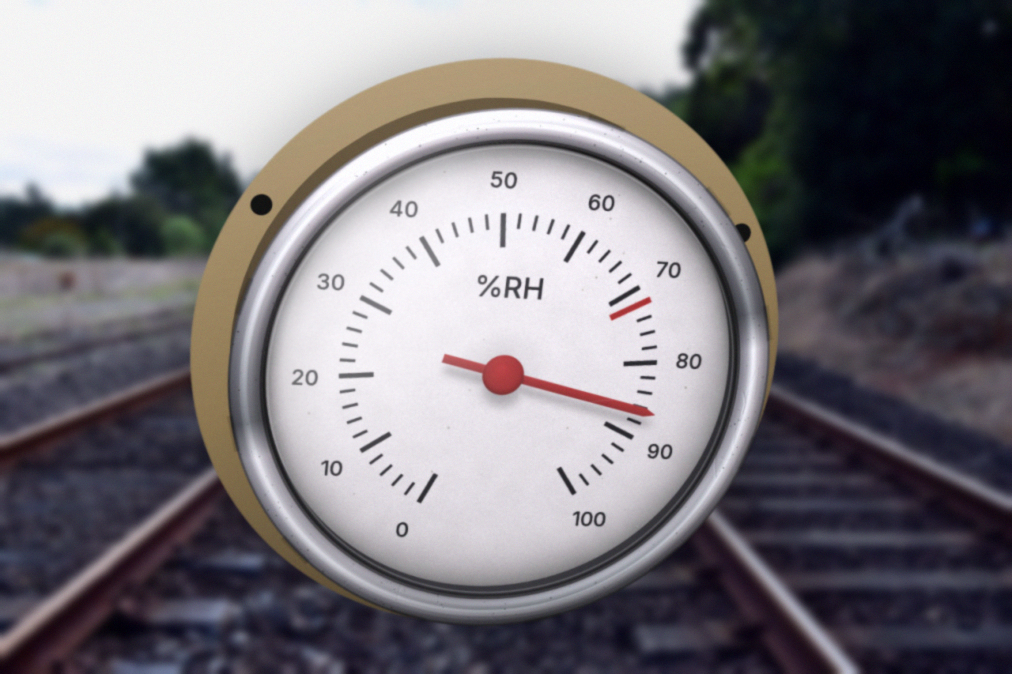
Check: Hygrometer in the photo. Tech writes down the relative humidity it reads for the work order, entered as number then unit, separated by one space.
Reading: 86 %
